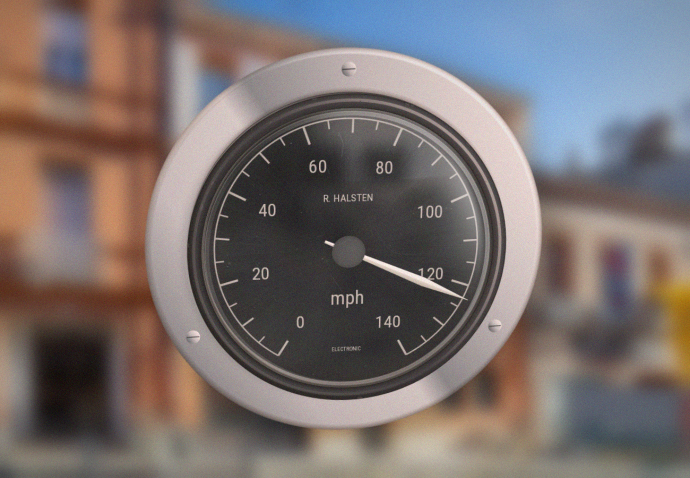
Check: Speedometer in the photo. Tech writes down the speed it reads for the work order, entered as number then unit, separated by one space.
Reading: 122.5 mph
